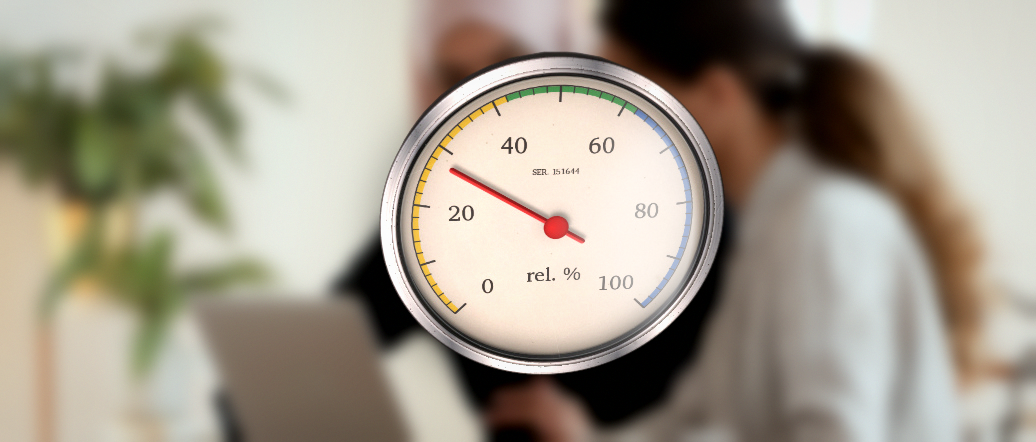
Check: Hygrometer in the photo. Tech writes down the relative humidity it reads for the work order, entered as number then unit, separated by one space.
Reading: 28 %
